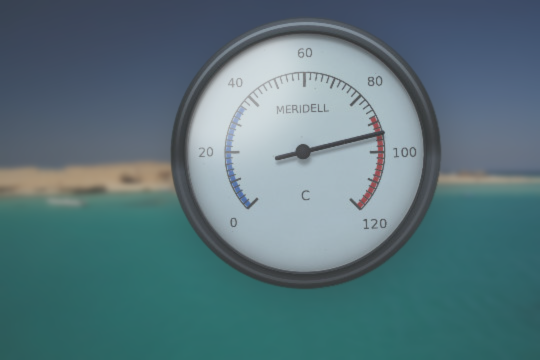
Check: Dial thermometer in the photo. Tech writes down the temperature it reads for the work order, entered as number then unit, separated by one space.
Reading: 94 °C
